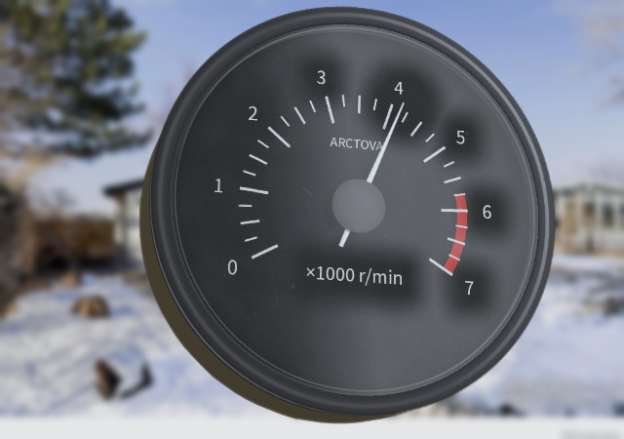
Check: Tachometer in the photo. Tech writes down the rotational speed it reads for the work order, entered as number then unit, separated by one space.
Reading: 4125 rpm
